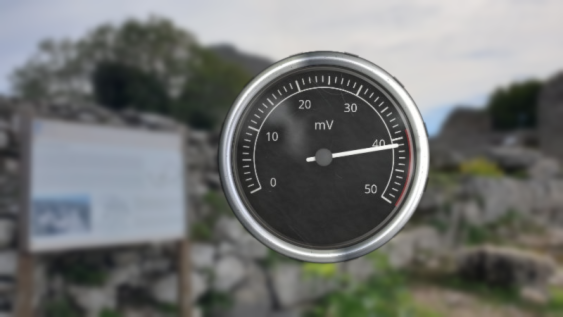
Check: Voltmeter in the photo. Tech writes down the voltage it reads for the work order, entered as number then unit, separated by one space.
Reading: 41 mV
